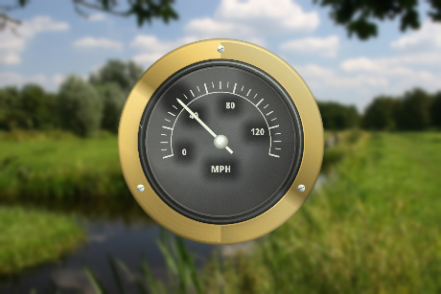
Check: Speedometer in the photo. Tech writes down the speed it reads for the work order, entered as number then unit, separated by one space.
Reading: 40 mph
